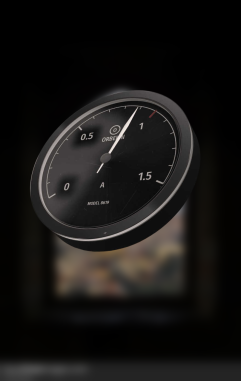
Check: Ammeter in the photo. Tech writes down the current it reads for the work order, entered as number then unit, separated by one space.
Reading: 0.9 A
